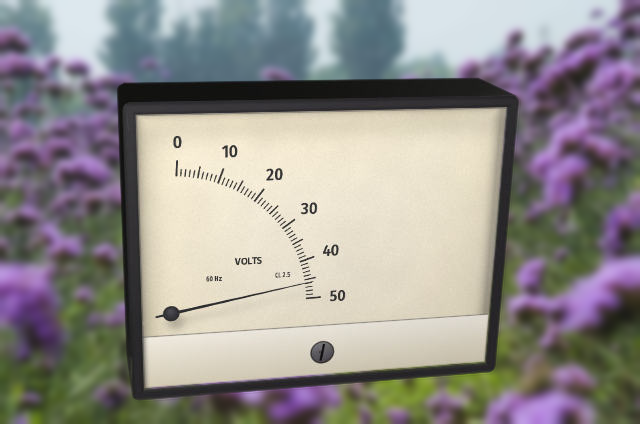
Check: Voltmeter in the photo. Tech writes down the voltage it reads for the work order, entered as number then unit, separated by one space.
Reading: 45 V
